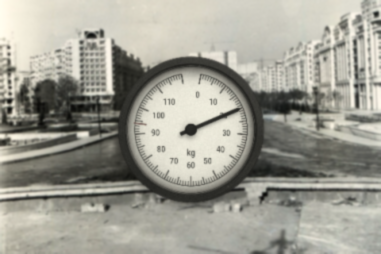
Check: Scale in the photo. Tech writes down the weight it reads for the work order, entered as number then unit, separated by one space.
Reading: 20 kg
